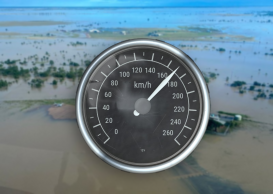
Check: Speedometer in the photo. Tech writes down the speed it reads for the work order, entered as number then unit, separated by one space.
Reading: 170 km/h
